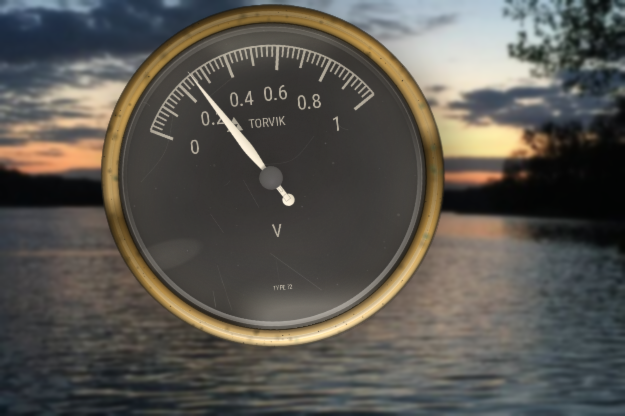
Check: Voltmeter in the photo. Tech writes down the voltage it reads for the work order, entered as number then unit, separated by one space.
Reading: 0.26 V
